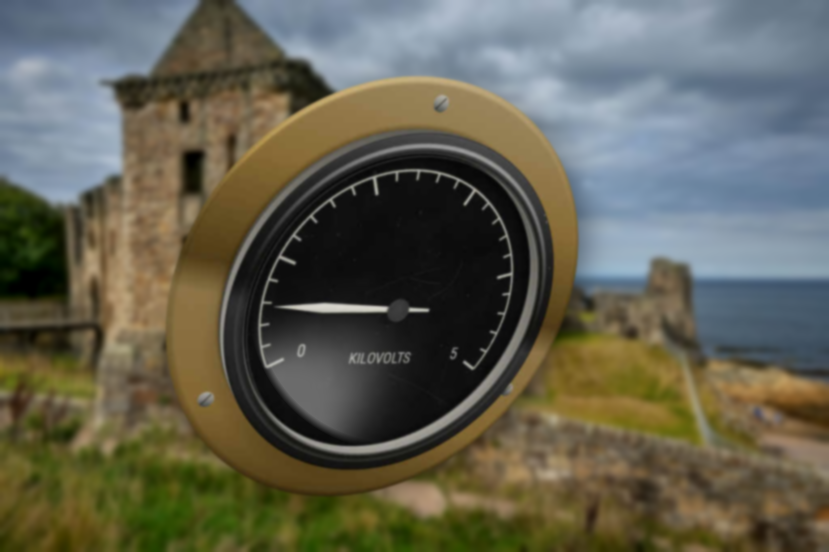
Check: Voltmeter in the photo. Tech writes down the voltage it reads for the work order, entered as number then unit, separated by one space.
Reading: 0.6 kV
